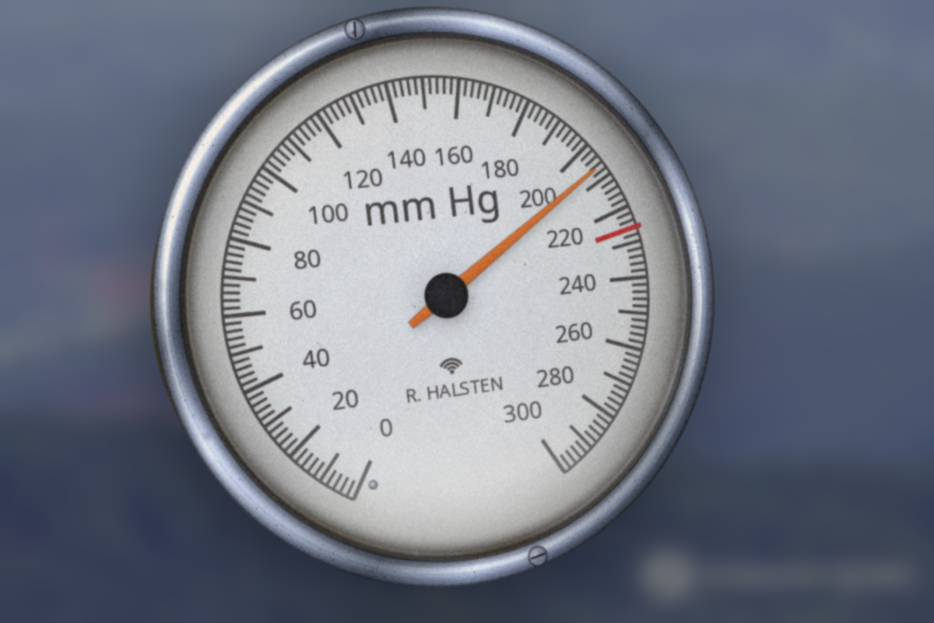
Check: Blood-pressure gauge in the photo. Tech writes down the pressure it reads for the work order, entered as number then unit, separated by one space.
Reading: 206 mmHg
